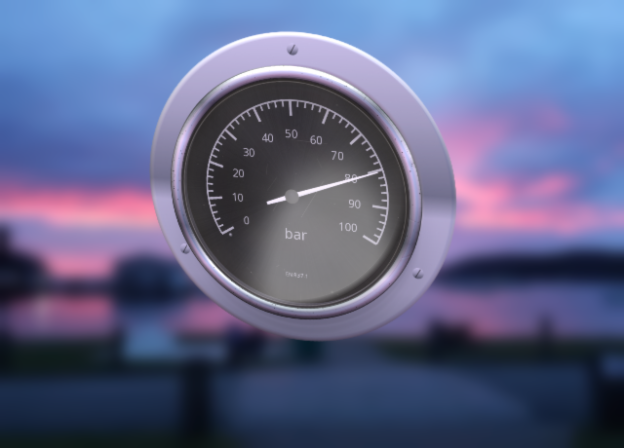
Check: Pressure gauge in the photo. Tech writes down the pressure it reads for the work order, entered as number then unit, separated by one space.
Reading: 80 bar
